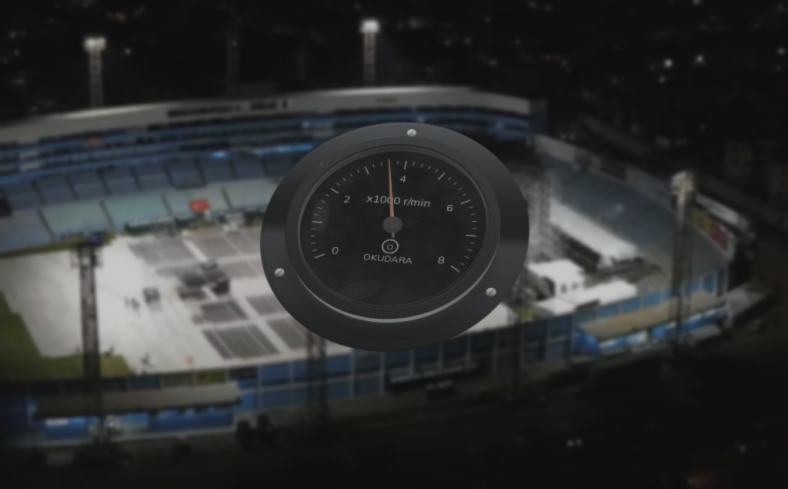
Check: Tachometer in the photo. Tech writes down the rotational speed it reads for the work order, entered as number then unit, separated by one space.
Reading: 3600 rpm
